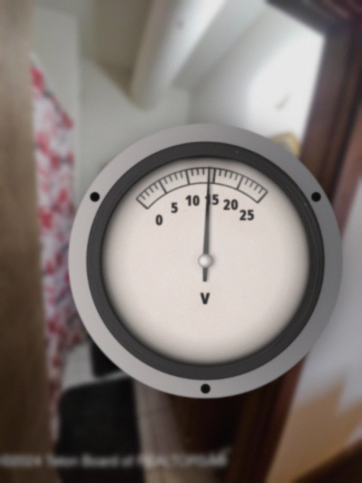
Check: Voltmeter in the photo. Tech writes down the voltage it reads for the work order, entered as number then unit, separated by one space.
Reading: 14 V
